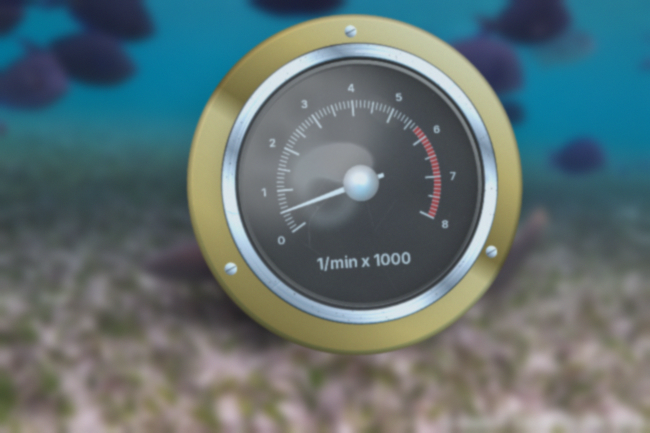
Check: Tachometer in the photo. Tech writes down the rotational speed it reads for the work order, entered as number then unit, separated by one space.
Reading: 500 rpm
